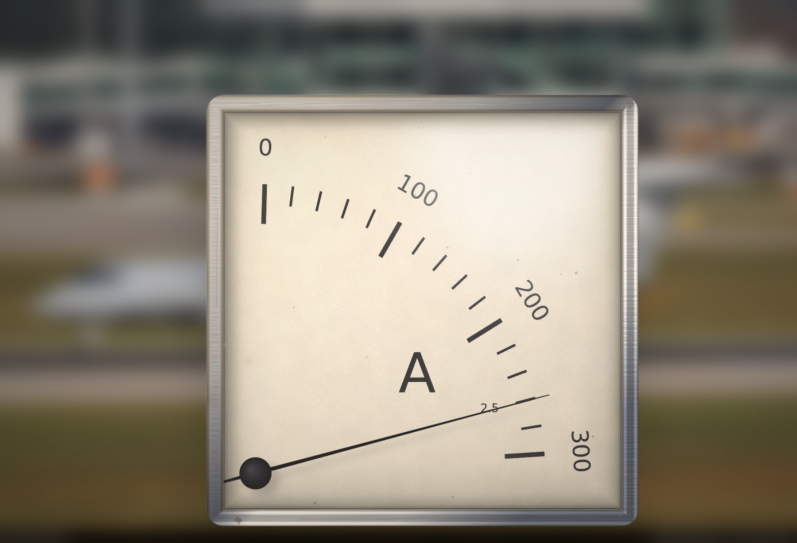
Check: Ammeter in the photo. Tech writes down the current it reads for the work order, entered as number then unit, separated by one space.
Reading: 260 A
